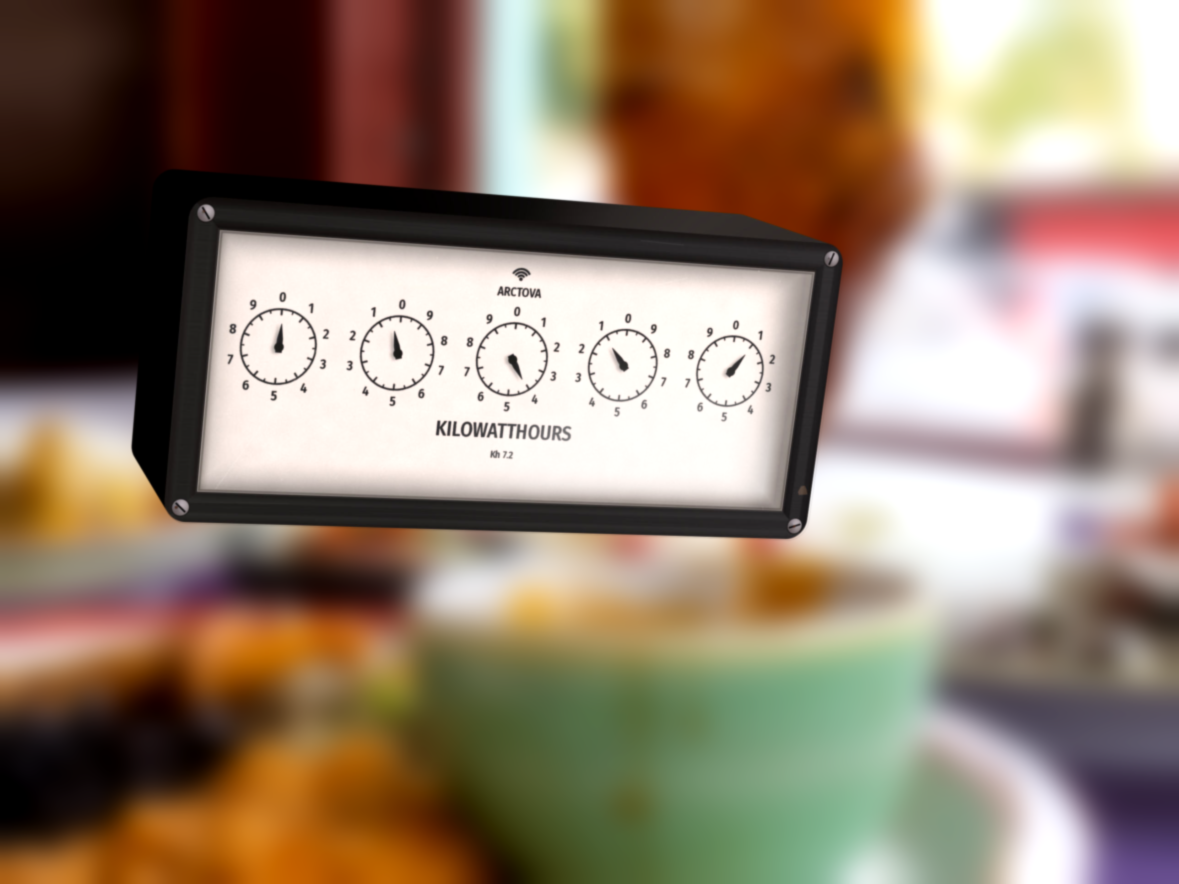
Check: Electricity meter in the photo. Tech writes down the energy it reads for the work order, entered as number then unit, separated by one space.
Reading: 411 kWh
